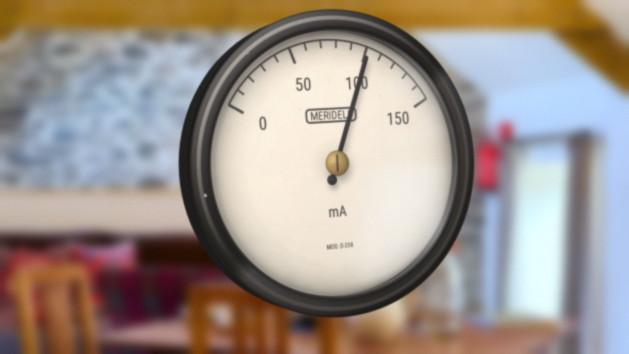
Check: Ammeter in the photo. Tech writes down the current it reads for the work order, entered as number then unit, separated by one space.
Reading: 100 mA
